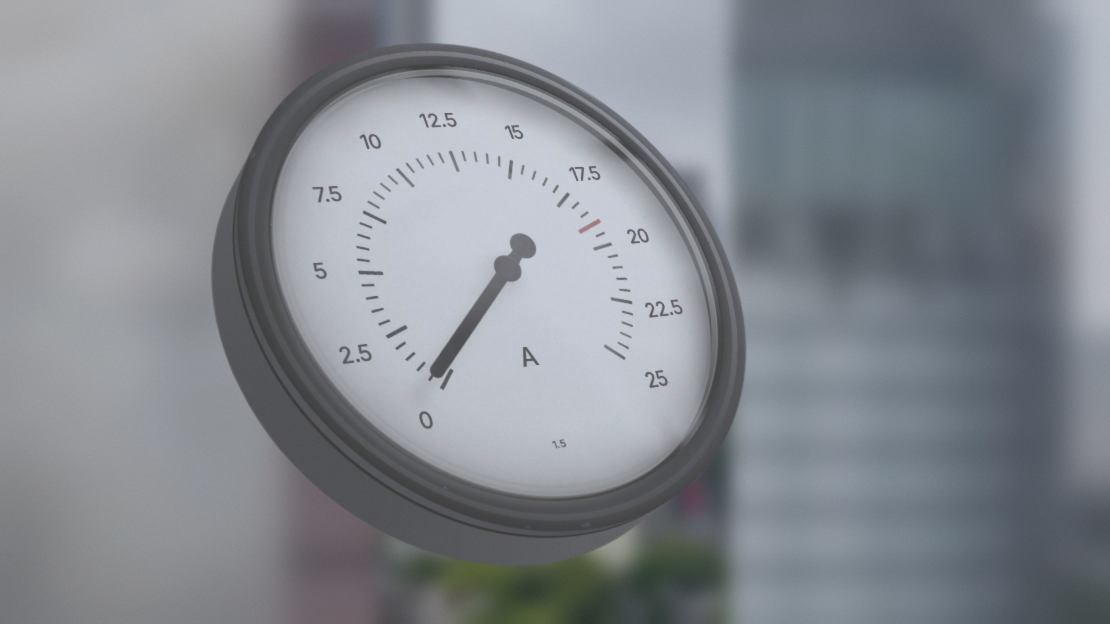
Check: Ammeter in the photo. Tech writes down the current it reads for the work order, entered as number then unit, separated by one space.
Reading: 0.5 A
